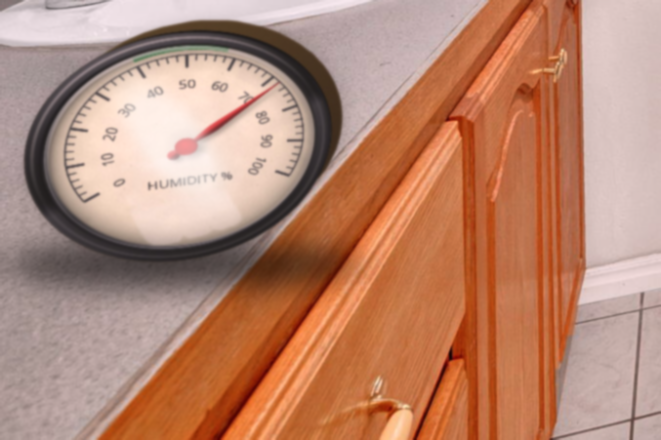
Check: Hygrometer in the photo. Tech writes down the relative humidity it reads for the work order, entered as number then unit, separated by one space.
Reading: 72 %
